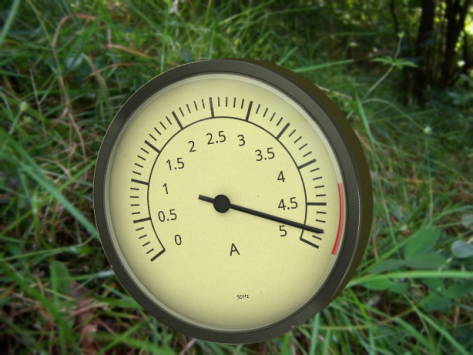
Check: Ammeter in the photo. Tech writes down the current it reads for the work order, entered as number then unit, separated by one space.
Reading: 4.8 A
